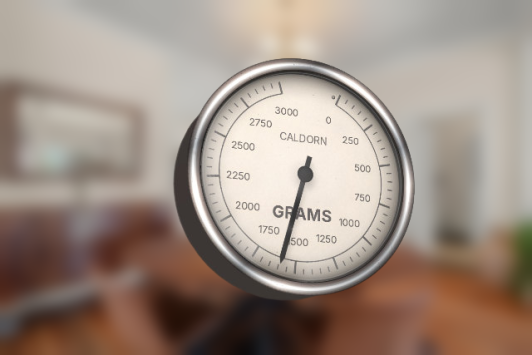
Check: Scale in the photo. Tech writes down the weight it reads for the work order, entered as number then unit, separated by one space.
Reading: 1600 g
